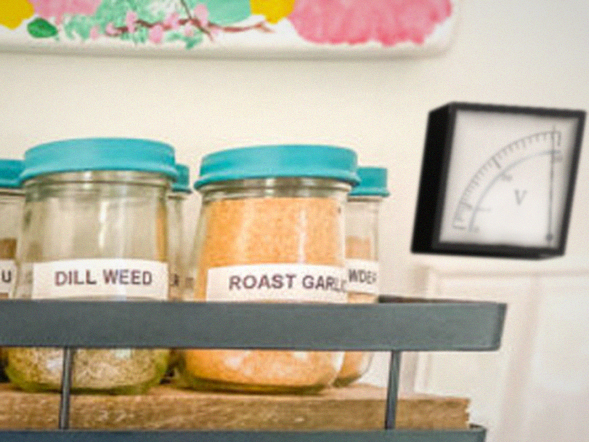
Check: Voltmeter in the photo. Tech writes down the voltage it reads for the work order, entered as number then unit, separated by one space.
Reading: 29 V
